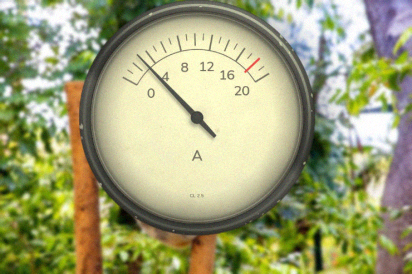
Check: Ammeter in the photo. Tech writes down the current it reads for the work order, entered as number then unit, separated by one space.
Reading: 3 A
